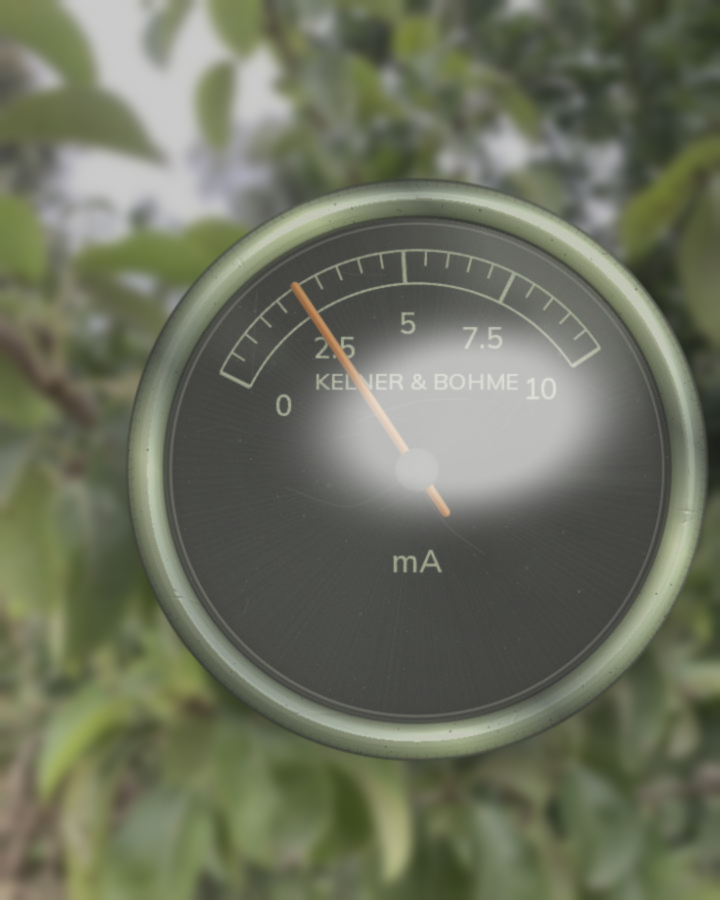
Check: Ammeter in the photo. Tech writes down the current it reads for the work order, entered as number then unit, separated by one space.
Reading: 2.5 mA
